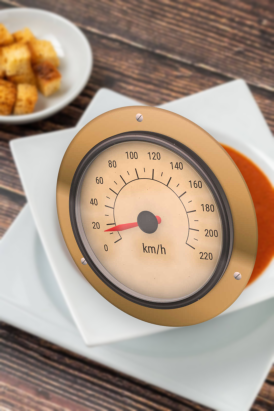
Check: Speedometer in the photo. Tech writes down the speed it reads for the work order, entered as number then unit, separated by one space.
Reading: 15 km/h
